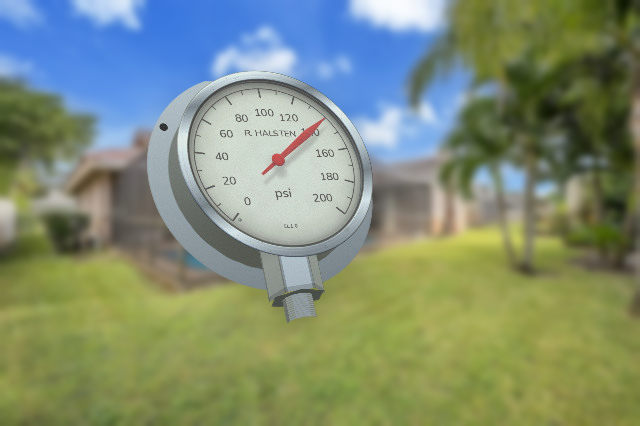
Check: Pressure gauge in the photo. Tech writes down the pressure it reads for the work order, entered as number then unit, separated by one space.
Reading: 140 psi
